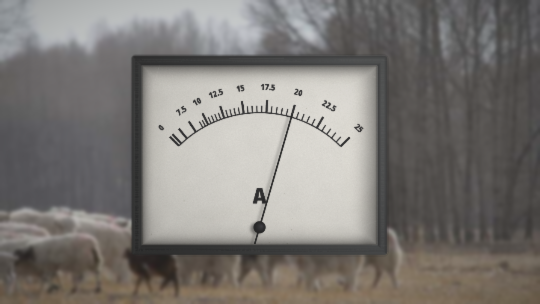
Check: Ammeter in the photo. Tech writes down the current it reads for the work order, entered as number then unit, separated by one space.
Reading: 20 A
